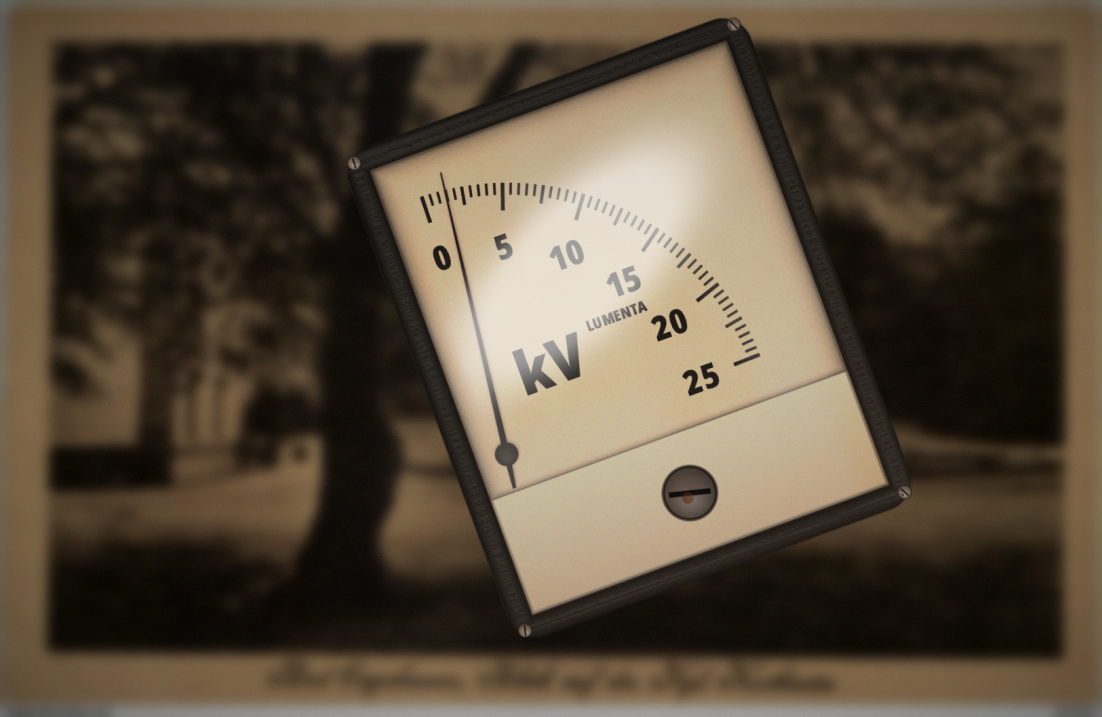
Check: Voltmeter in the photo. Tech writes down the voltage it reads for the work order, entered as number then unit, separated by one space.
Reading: 1.5 kV
